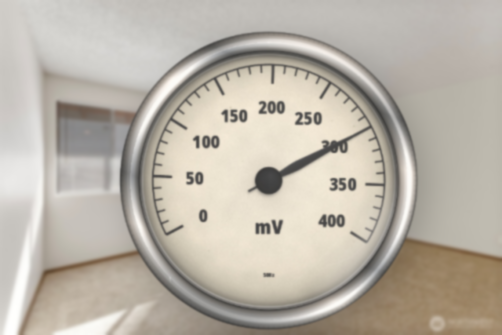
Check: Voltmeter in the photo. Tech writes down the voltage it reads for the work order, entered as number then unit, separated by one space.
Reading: 300 mV
